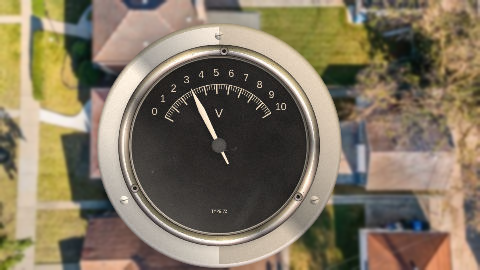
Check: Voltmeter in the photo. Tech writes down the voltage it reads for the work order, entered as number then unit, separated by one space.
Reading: 3 V
